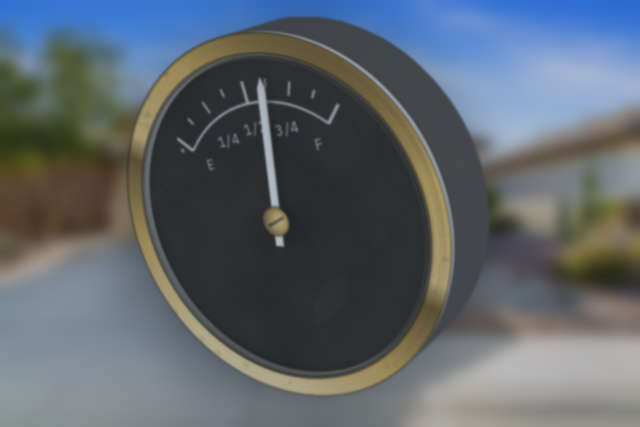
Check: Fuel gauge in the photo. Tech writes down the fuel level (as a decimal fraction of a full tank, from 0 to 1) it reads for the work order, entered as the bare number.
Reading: 0.625
